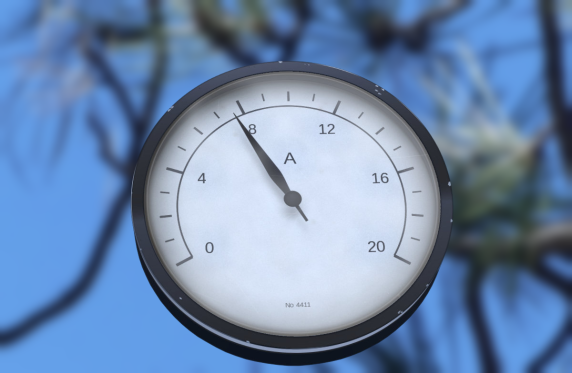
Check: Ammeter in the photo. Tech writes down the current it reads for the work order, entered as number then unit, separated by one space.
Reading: 7.5 A
